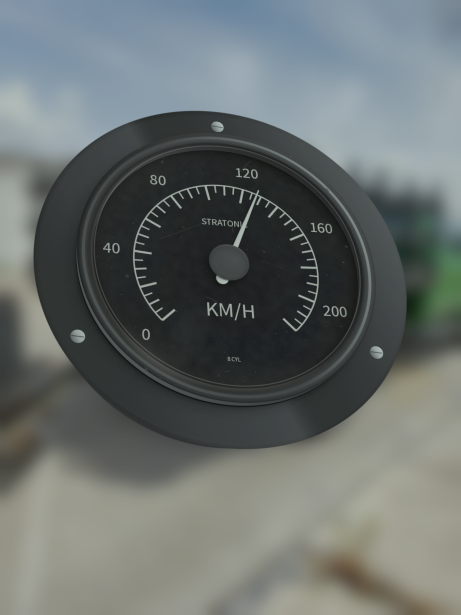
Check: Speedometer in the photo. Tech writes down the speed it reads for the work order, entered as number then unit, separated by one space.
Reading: 127.5 km/h
